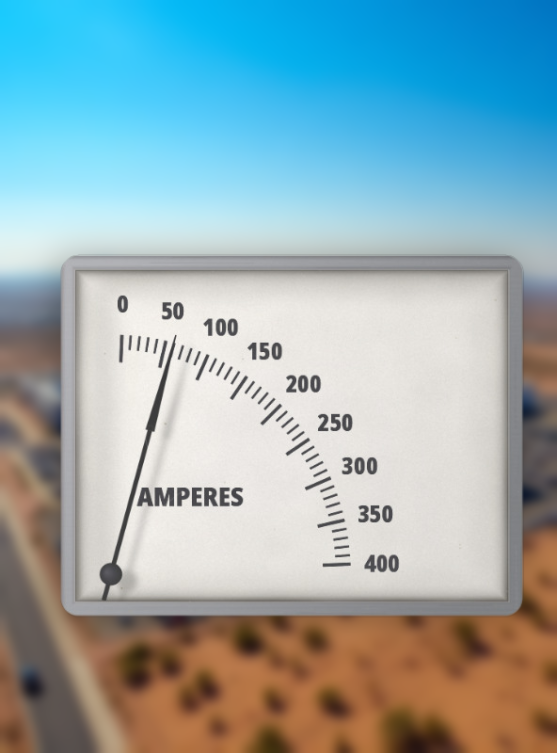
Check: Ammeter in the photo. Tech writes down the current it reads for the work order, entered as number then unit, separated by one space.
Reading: 60 A
